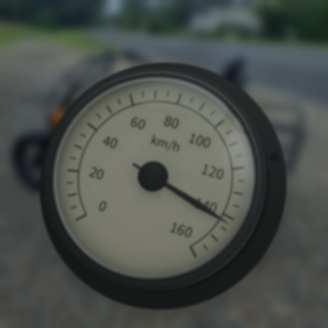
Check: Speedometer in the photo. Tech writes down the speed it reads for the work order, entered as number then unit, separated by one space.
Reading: 142.5 km/h
